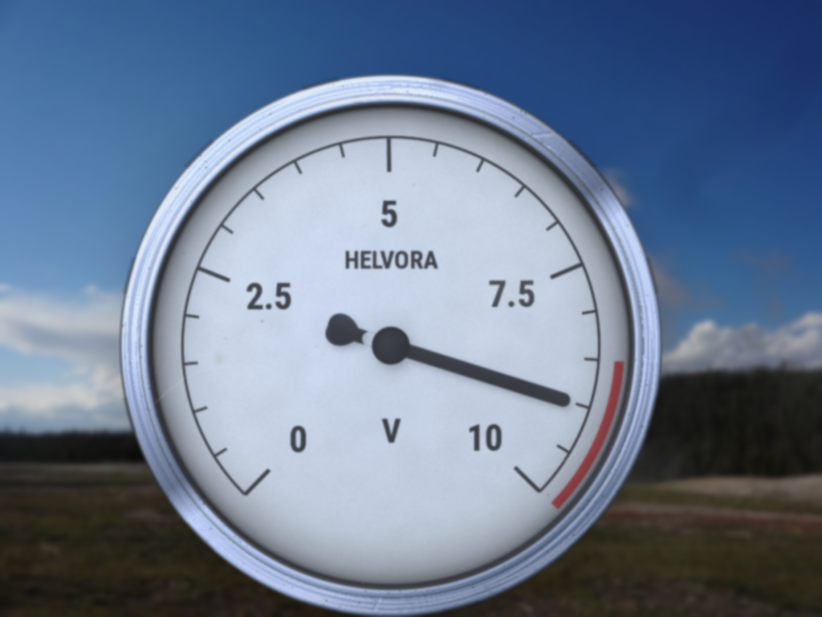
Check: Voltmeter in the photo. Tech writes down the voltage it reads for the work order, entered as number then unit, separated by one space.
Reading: 9 V
